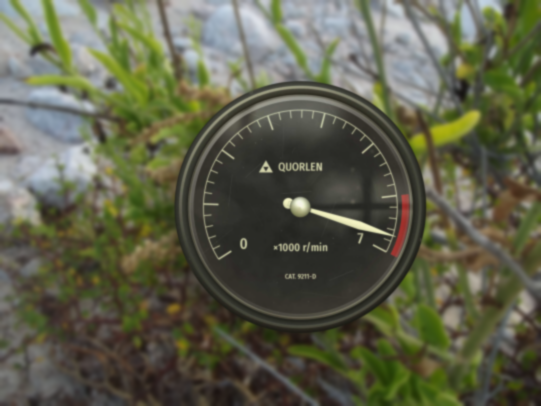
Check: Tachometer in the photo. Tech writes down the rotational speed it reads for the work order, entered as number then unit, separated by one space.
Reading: 6700 rpm
